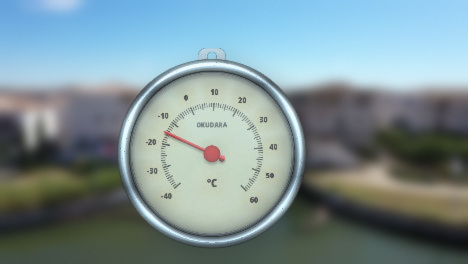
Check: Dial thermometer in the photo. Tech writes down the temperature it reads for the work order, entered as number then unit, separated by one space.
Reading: -15 °C
